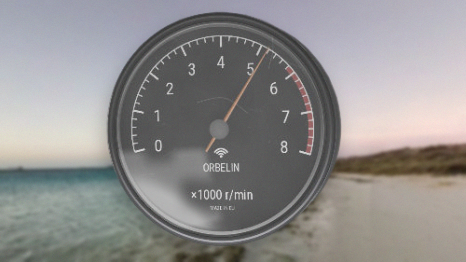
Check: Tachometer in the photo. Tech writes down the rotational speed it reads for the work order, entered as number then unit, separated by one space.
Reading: 5200 rpm
